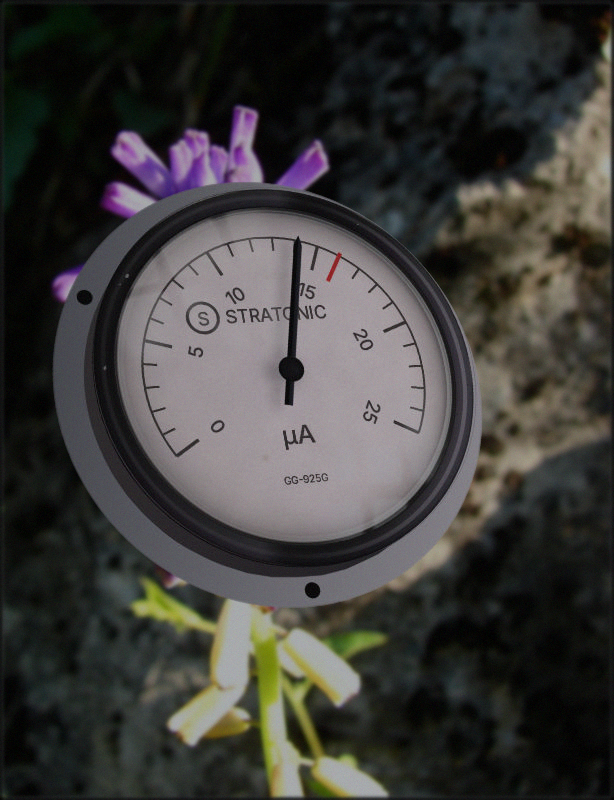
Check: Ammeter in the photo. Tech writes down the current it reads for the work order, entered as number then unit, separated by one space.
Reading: 14 µA
